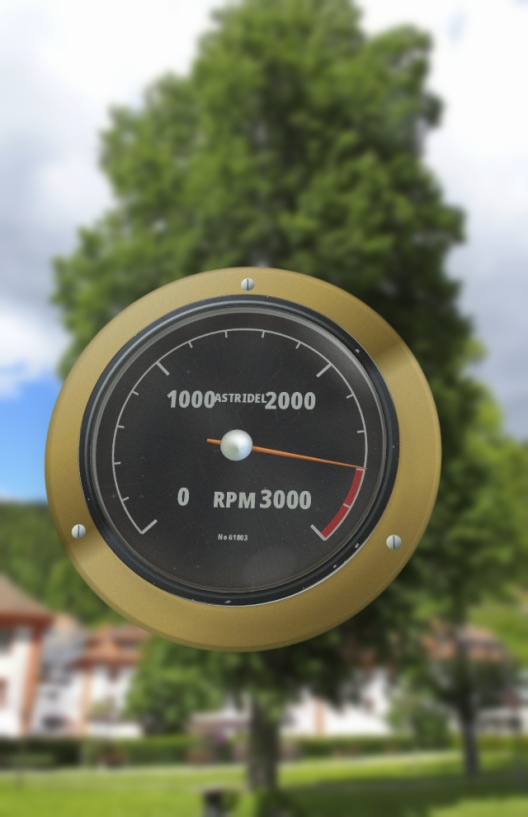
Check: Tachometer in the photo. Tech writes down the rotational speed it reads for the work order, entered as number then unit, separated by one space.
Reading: 2600 rpm
